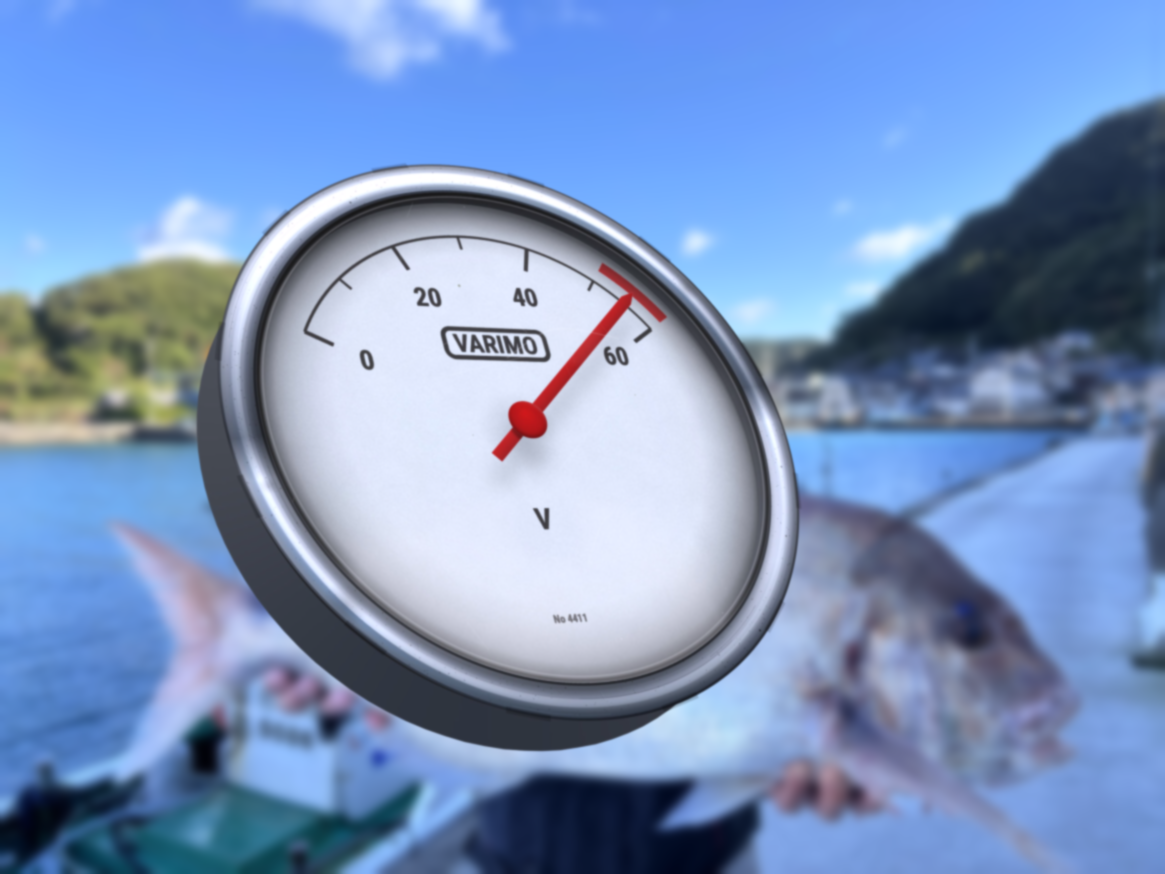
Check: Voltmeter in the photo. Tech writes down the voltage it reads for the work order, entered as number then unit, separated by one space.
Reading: 55 V
